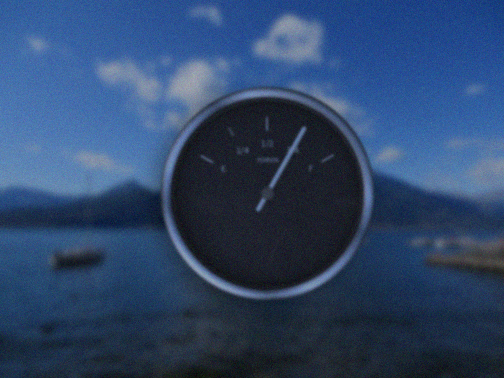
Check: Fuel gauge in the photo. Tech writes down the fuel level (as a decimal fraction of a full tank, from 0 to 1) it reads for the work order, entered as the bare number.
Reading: 0.75
